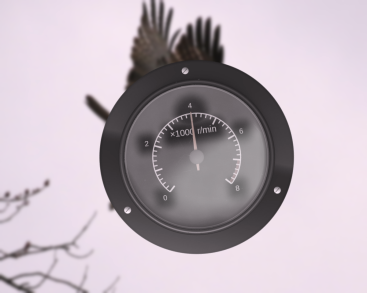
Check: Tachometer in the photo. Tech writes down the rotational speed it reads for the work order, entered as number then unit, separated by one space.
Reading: 4000 rpm
